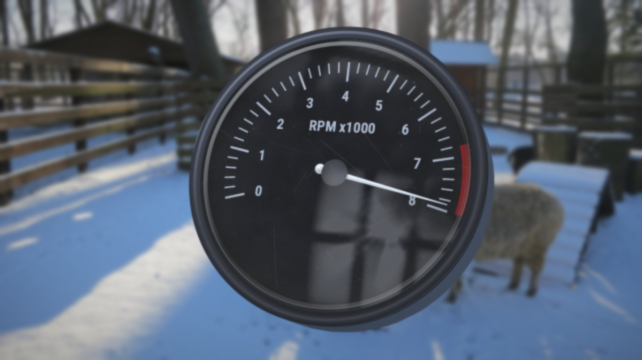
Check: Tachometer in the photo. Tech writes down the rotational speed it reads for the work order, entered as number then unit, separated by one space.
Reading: 7900 rpm
